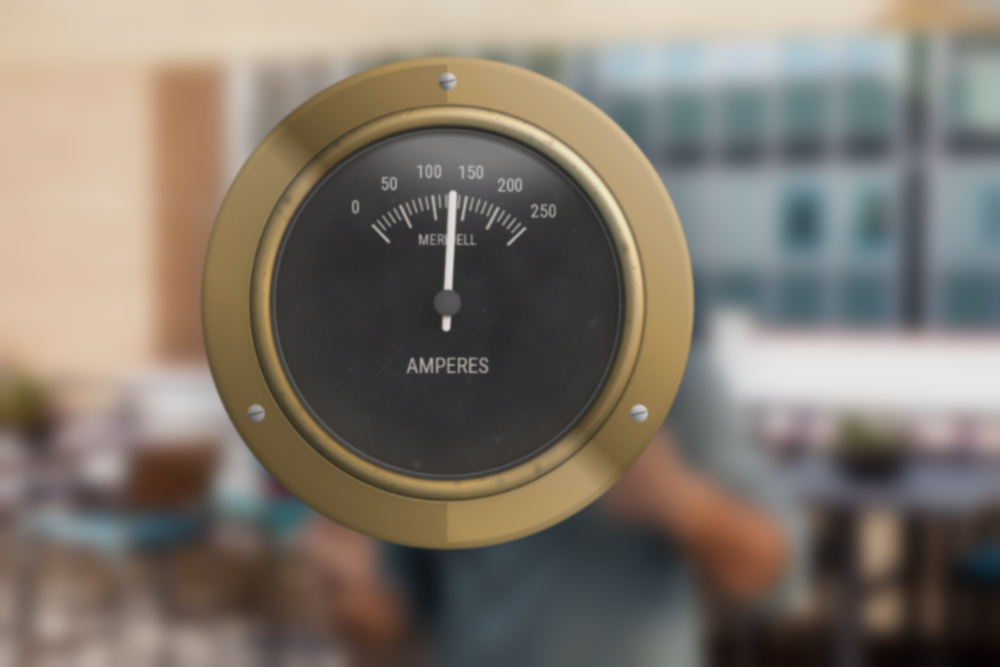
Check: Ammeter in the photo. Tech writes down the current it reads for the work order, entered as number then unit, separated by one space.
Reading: 130 A
